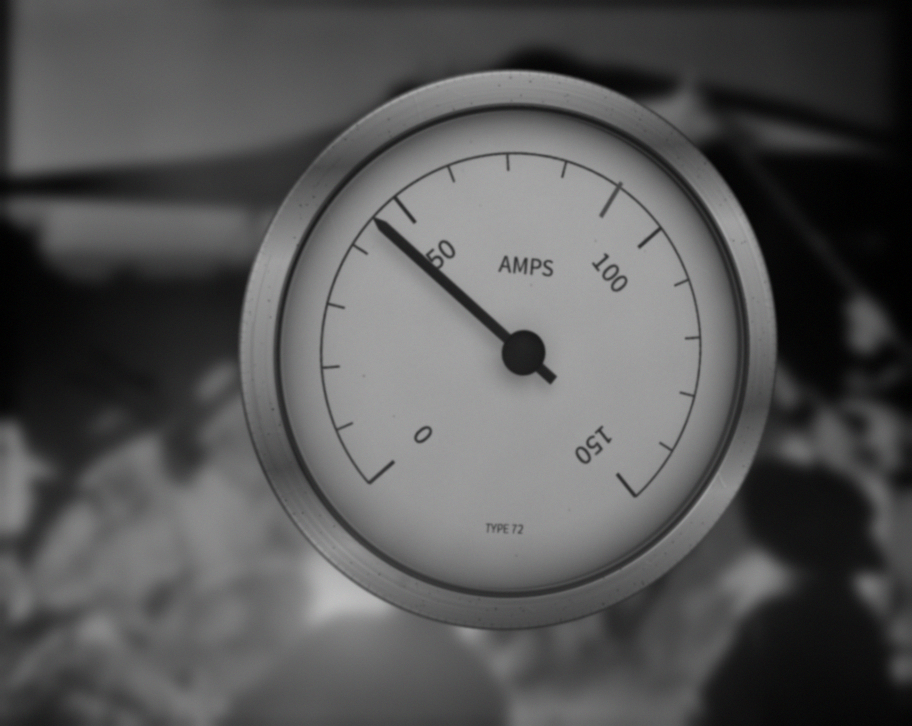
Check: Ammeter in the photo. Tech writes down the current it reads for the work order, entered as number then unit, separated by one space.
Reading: 45 A
